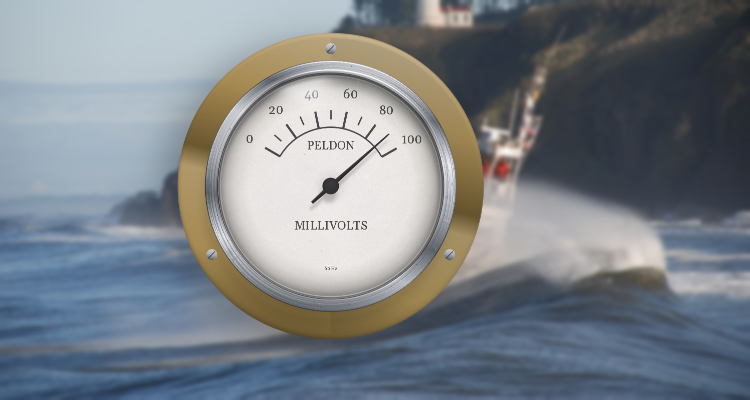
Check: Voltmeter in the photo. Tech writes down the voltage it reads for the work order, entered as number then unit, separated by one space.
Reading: 90 mV
